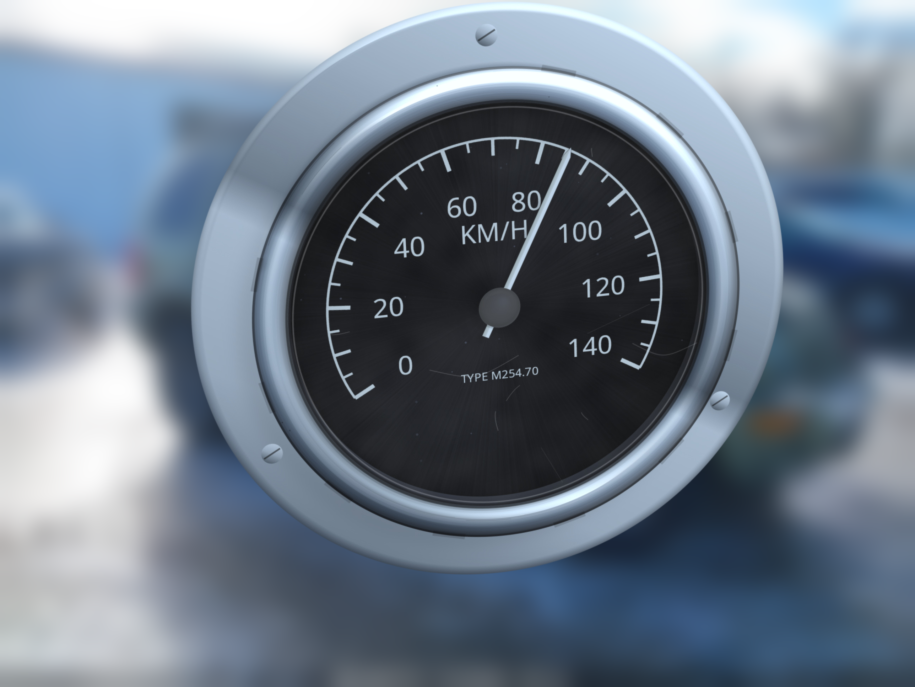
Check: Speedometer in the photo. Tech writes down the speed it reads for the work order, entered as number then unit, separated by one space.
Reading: 85 km/h
